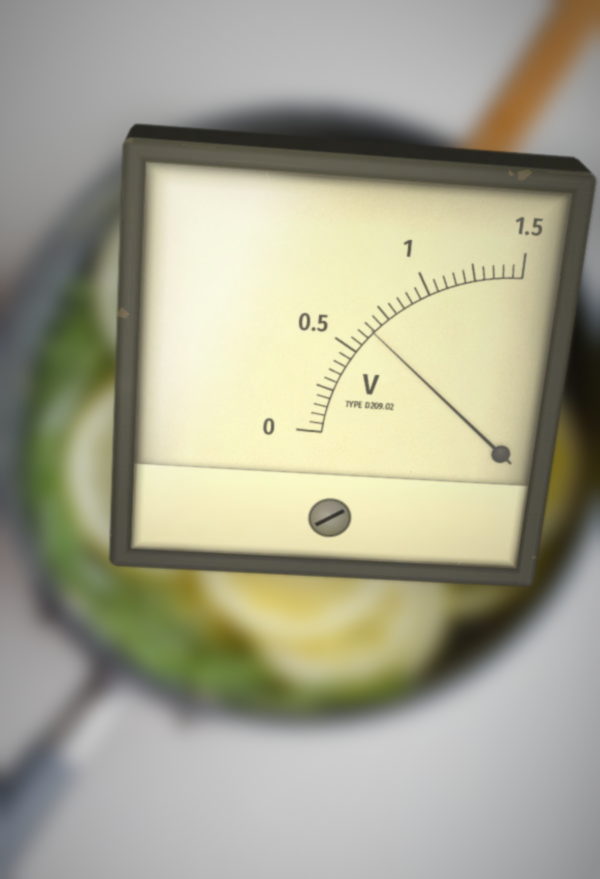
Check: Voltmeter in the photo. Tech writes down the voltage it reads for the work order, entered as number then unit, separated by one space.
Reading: 0.65 V
